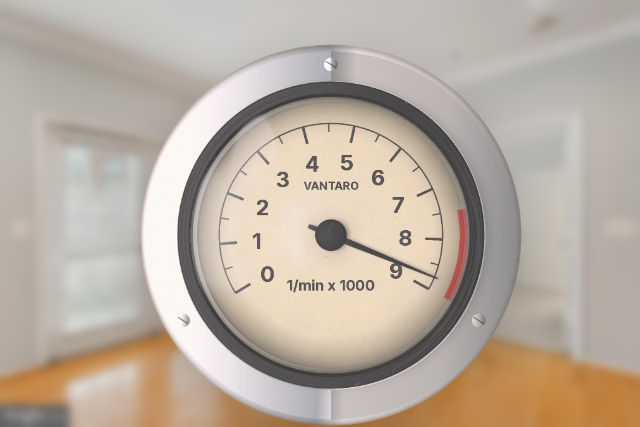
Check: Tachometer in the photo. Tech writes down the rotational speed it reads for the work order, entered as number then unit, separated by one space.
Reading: 8750 rpm
